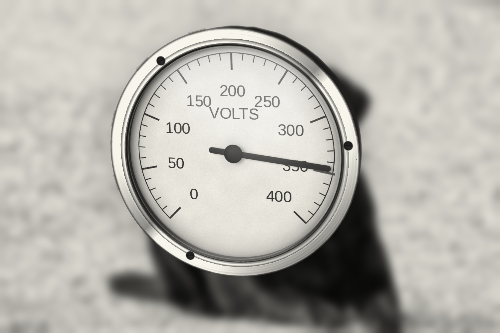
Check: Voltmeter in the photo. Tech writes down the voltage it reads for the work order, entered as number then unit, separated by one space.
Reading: 345 V
